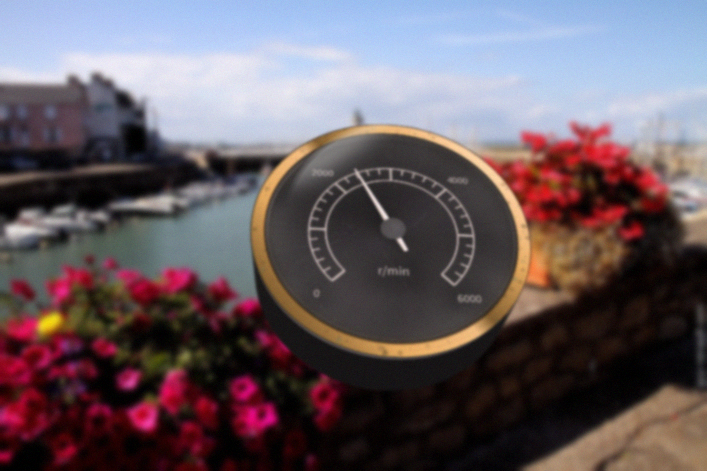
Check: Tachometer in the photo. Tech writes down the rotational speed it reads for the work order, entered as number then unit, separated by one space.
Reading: 2400 rpm
